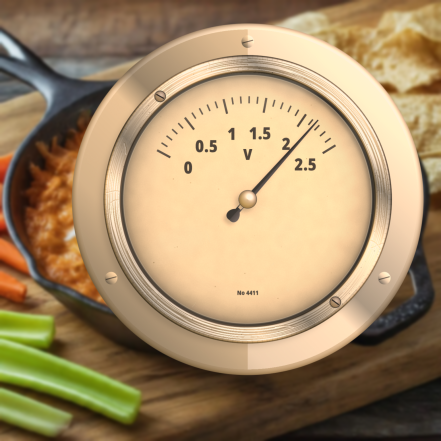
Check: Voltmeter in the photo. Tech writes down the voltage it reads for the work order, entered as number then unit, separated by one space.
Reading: 2.15 V
